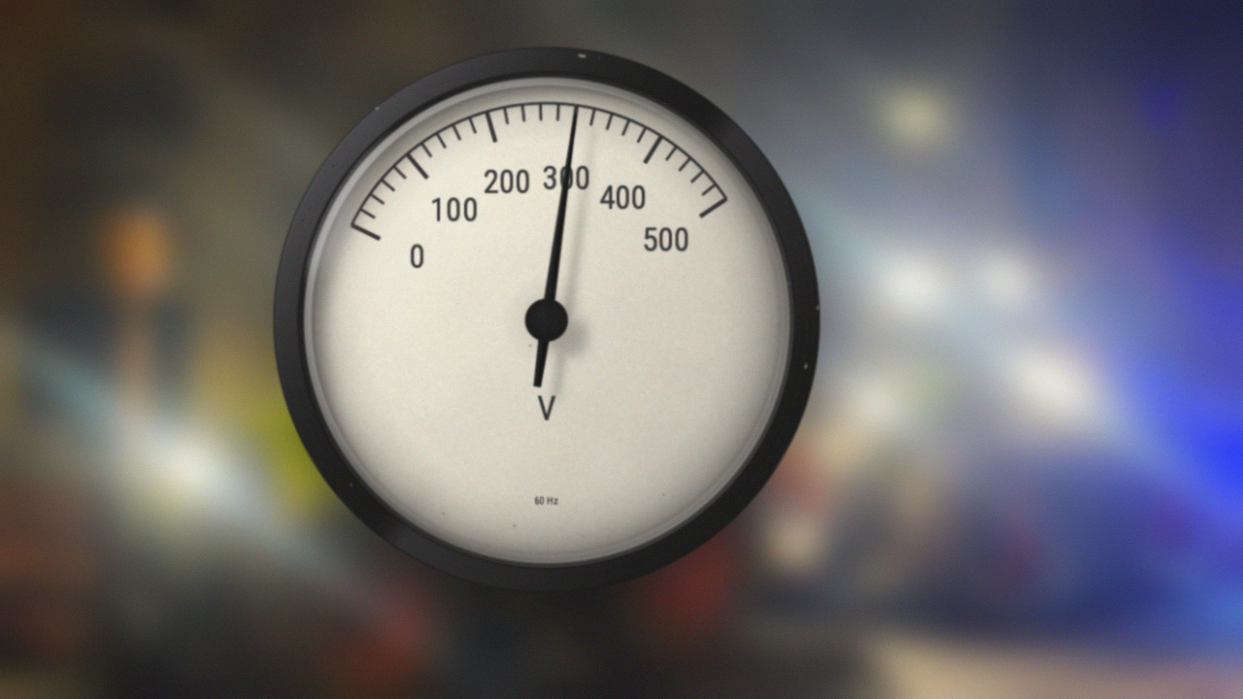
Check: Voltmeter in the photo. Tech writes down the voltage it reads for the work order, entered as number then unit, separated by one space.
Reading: 300 V
